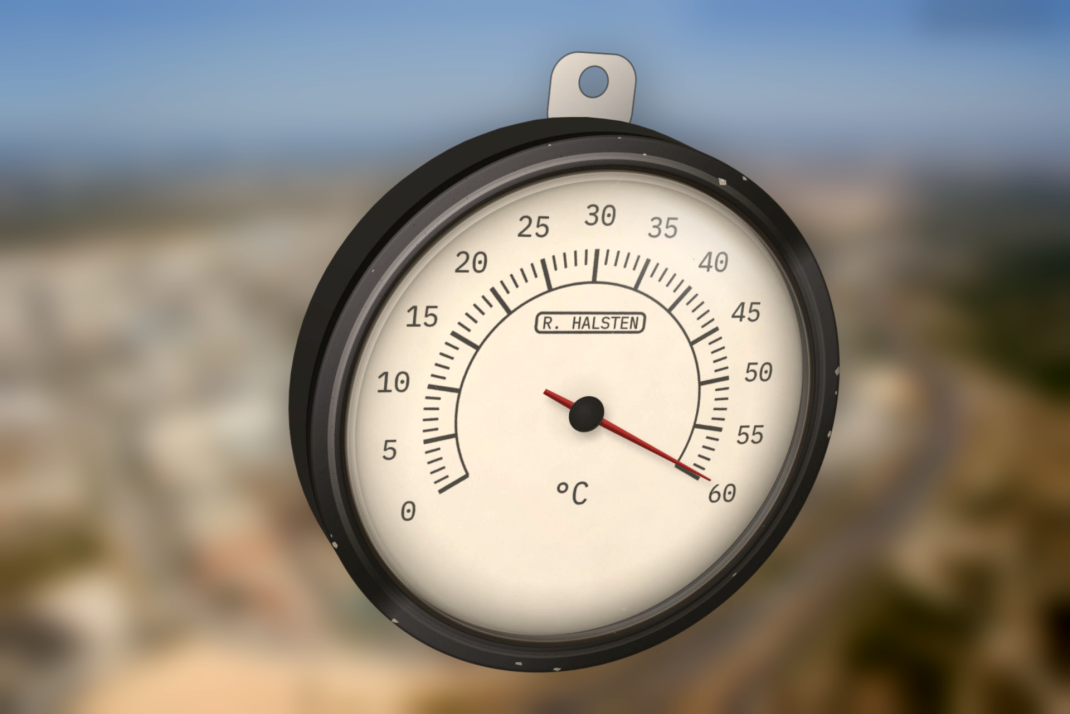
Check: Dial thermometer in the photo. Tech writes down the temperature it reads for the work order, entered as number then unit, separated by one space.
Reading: 59.5 °C
